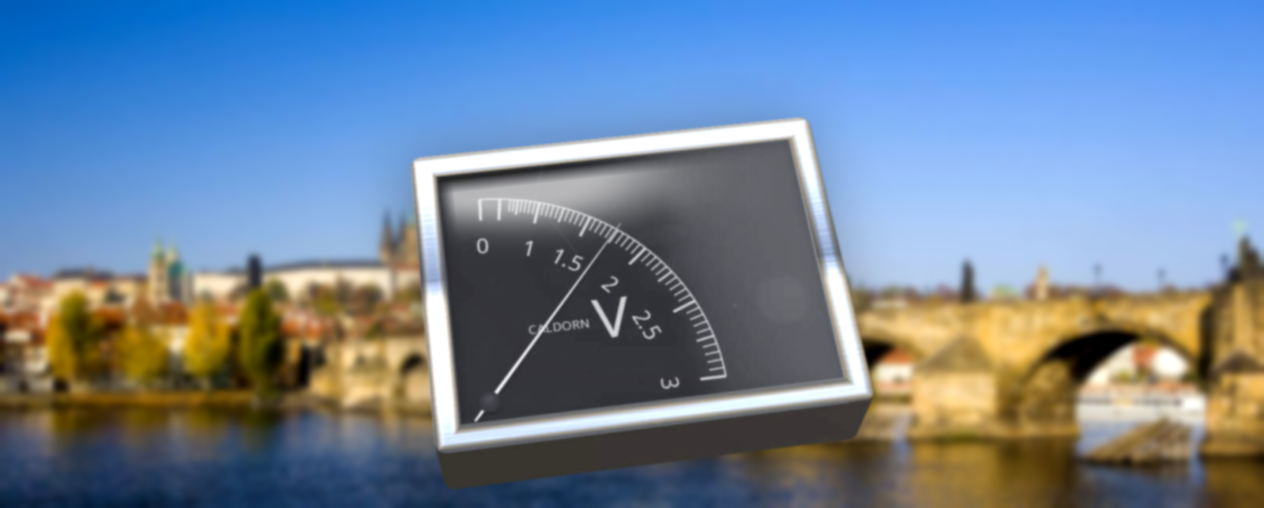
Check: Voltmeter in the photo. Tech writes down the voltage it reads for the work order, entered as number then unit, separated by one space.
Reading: 1.75 V
